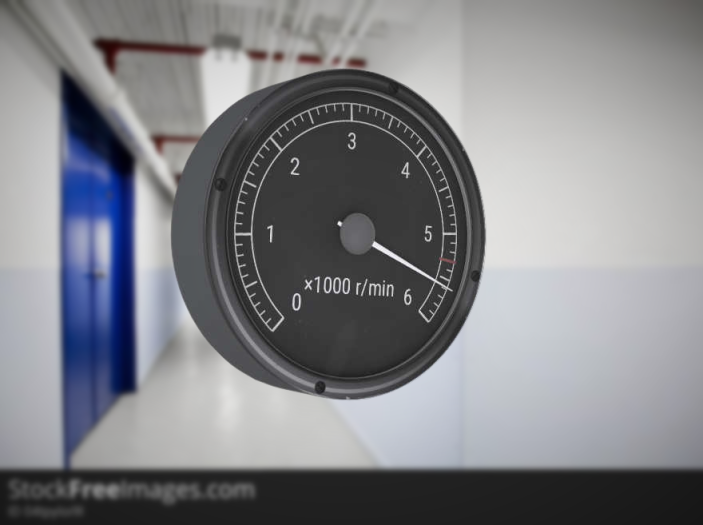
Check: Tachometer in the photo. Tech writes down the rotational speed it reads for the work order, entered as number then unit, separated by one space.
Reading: 5600 rpm
